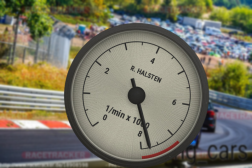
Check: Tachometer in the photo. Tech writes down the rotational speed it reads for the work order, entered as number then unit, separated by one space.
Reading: 7750 rpm
